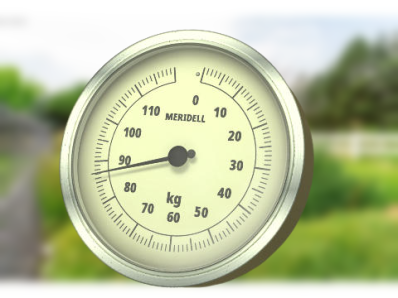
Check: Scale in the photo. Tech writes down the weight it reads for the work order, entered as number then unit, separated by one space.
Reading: 87 kg
